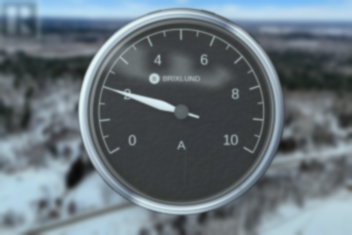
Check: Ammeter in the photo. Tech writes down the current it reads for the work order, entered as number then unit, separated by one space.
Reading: 2 A
